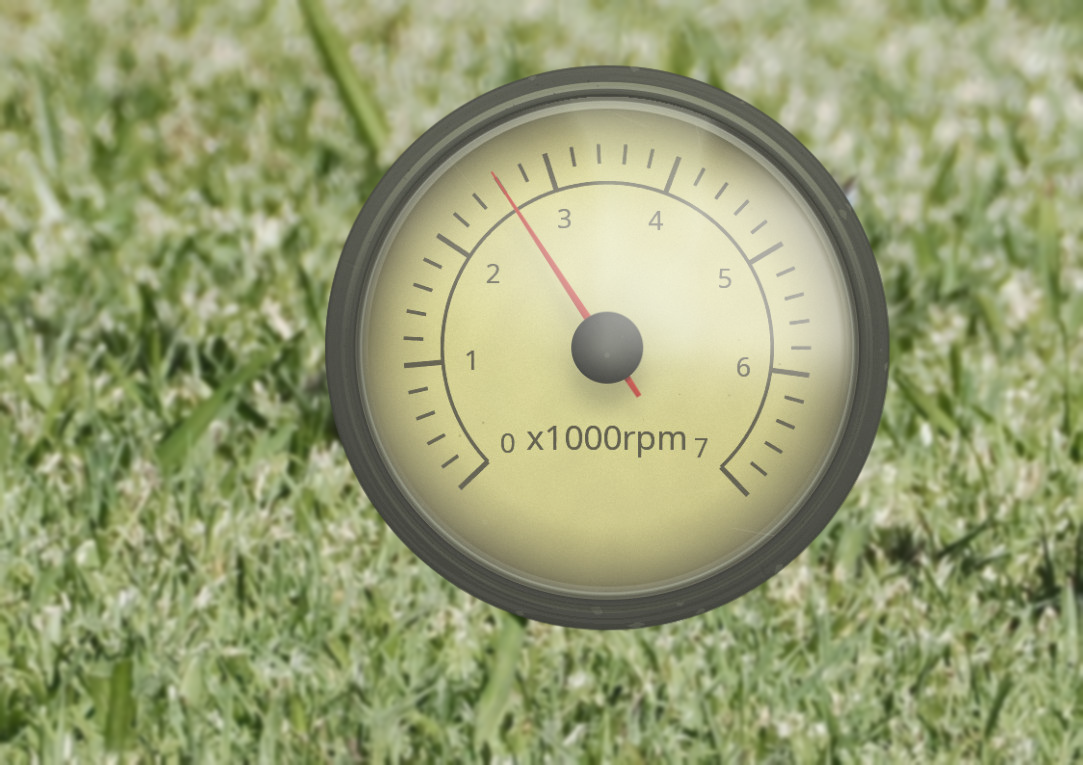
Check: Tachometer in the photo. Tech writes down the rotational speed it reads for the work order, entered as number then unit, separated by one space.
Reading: 2600 rpm
